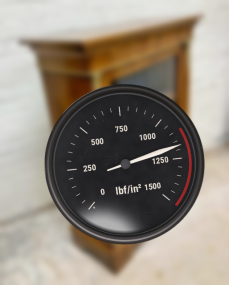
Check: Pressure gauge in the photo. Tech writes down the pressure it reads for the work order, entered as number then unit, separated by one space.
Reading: 1175 psi
